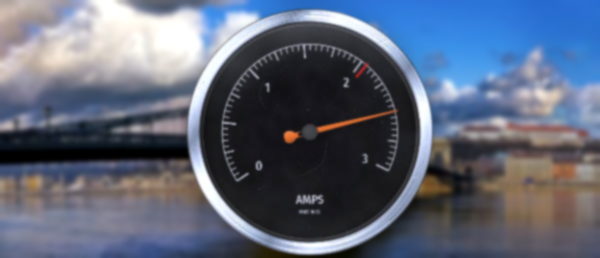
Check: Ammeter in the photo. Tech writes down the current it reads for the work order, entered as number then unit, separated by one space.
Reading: 2.5 A
